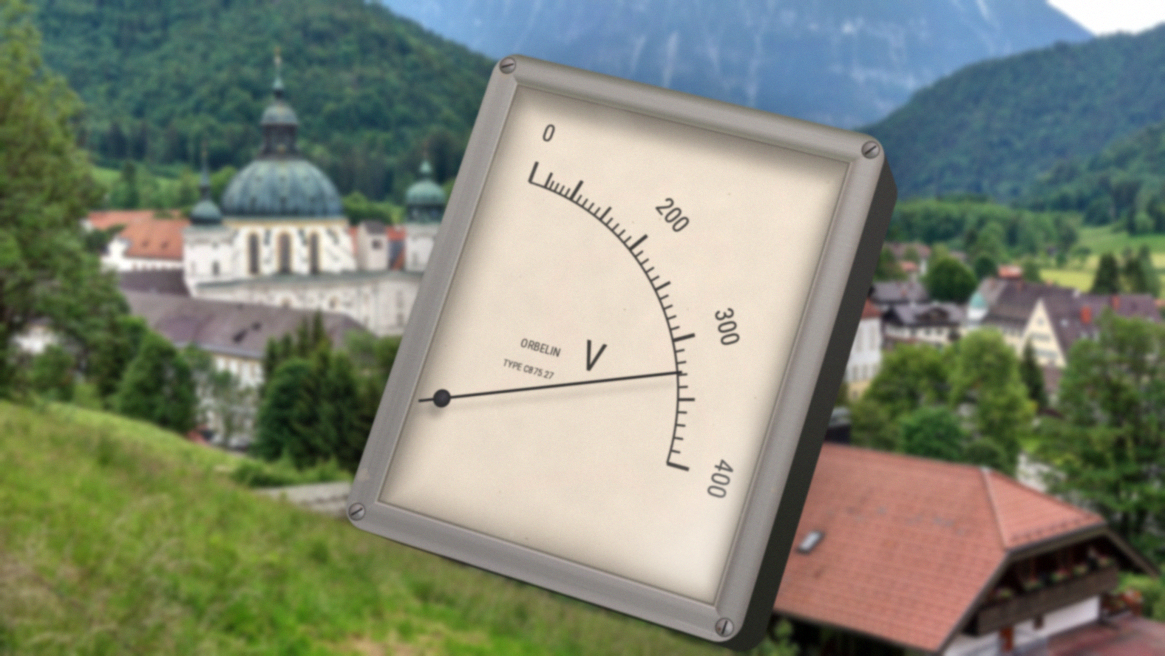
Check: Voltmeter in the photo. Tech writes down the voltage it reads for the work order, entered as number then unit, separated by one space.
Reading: 330 V
